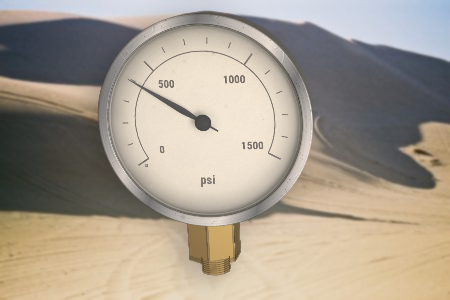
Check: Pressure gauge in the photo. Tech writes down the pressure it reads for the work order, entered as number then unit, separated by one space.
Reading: 400 psi
